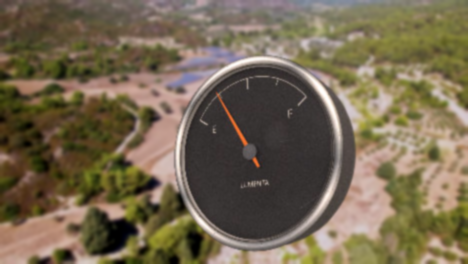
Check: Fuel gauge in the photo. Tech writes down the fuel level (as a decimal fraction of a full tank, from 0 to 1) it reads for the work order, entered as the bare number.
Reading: 0.25
